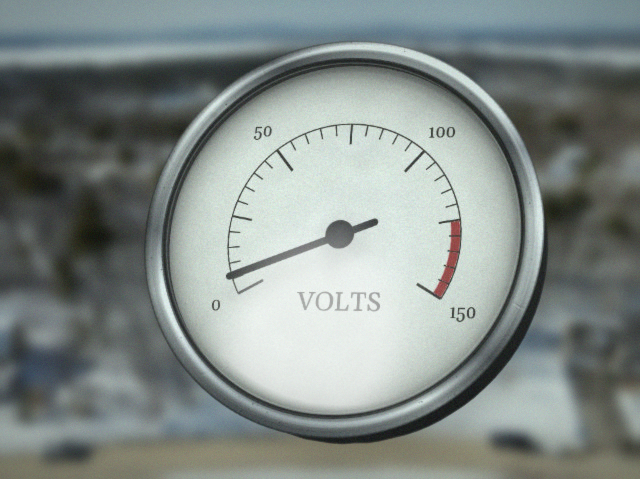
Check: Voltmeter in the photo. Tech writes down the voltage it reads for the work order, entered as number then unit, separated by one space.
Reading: 5 V
